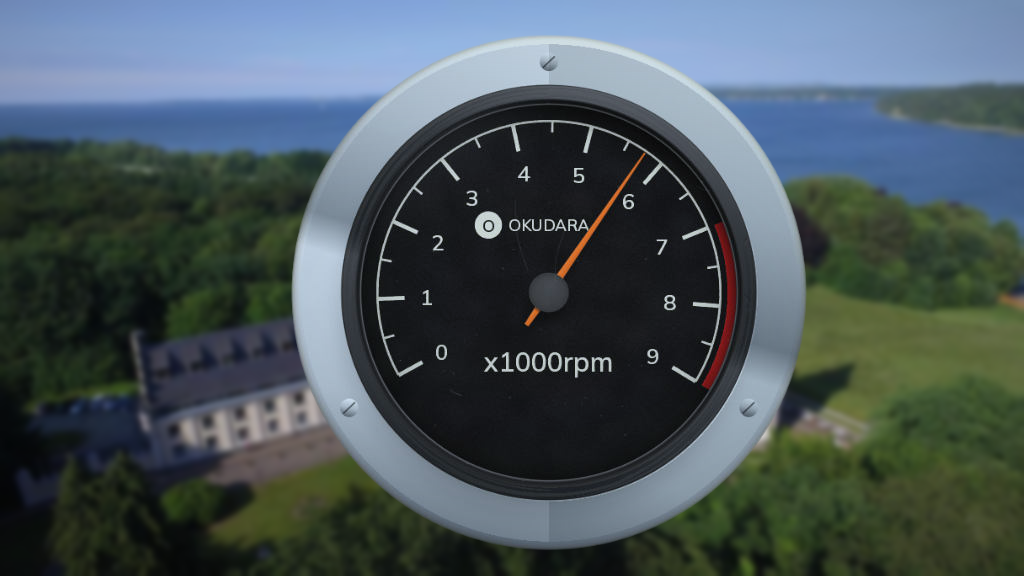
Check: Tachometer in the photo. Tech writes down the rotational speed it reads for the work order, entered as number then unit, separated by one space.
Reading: 5750 rpm
